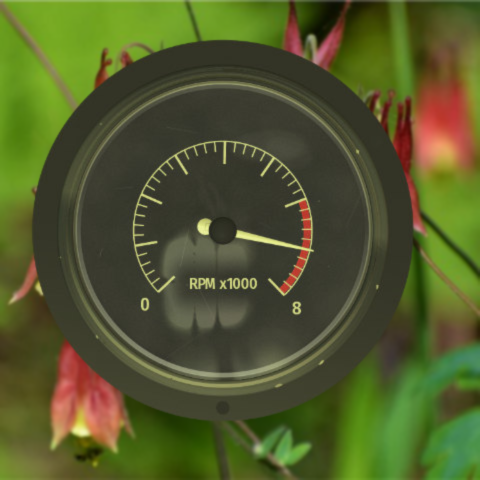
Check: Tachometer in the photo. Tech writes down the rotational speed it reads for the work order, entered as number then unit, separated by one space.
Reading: 7000 rpm
